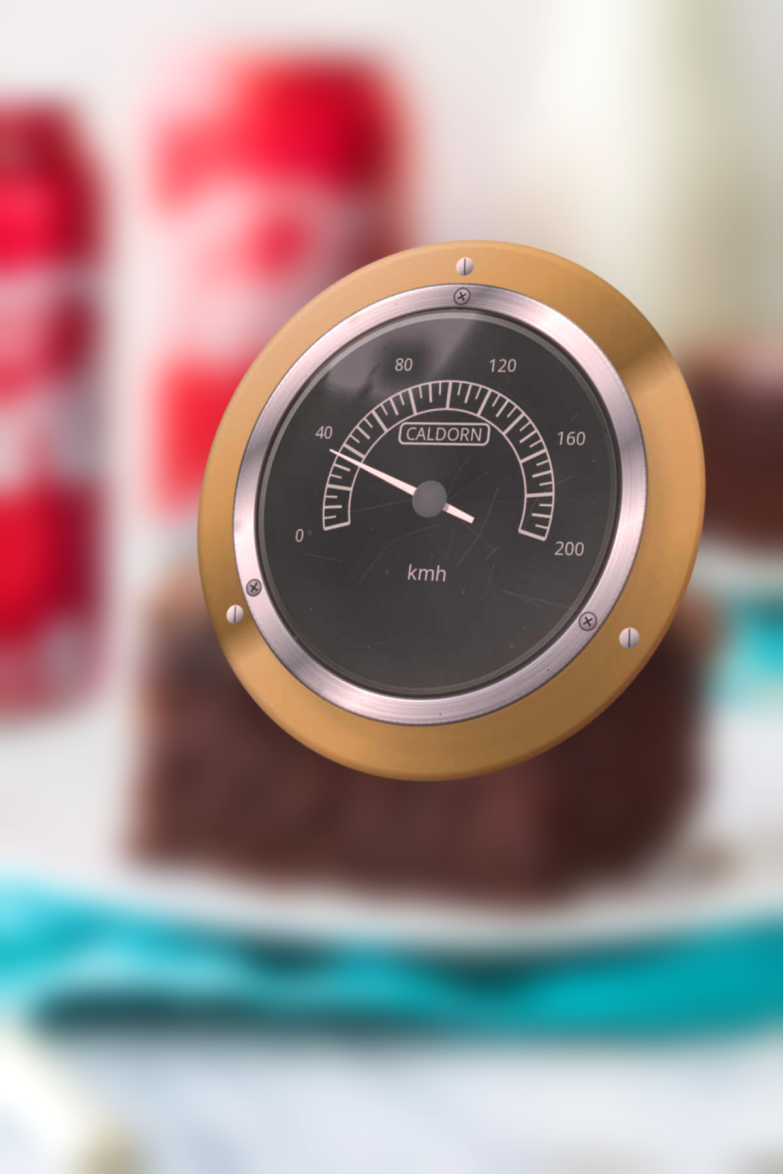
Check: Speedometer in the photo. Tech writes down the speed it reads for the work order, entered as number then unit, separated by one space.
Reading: 35 km/h
